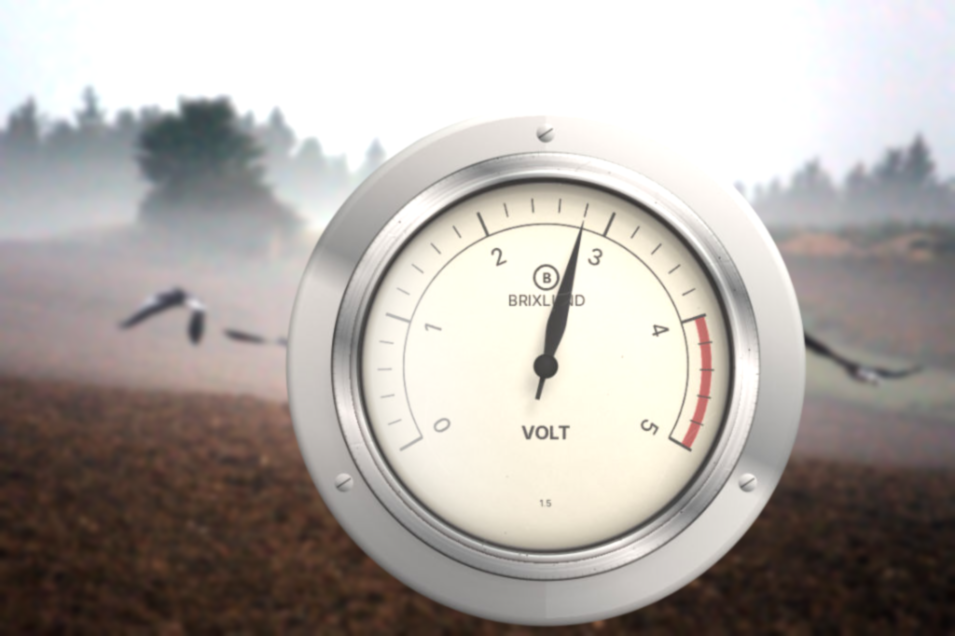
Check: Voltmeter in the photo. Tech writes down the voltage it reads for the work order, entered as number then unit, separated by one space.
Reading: 2.8 V
